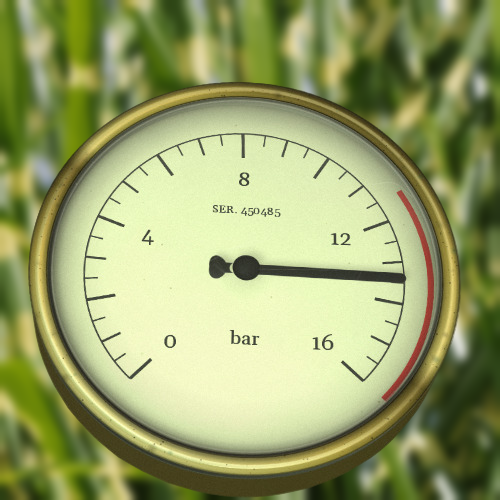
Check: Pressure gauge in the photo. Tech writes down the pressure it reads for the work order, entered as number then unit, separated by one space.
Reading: 13.5 bar
